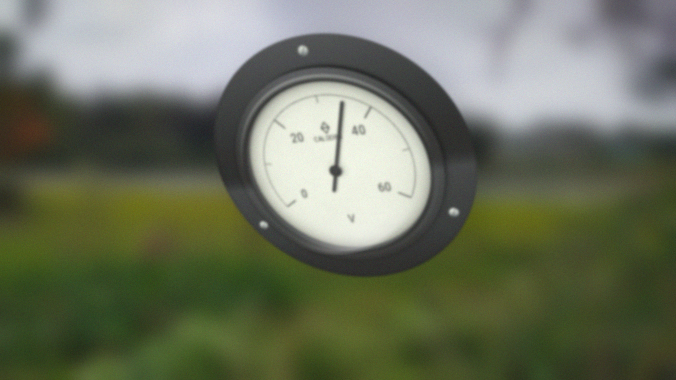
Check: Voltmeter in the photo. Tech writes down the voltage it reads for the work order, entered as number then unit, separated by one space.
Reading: 35 V
